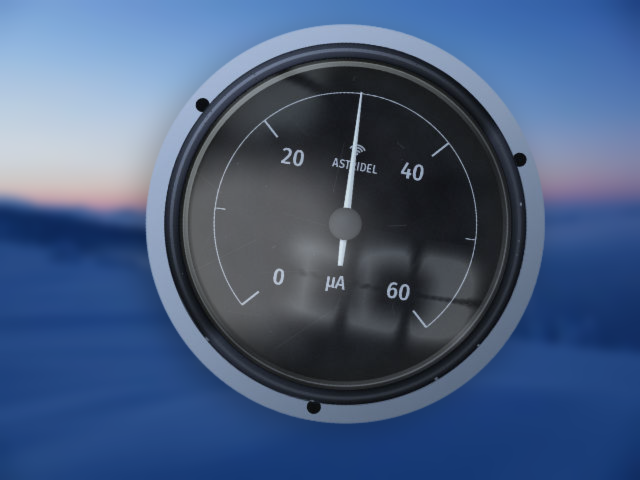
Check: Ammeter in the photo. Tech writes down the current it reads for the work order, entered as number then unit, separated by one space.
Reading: 30 µA
